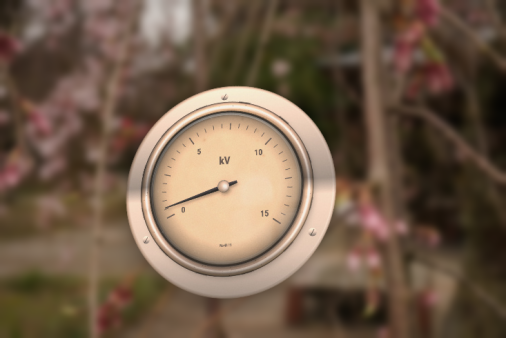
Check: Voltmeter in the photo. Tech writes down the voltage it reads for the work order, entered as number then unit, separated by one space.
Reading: 0.5 kV
